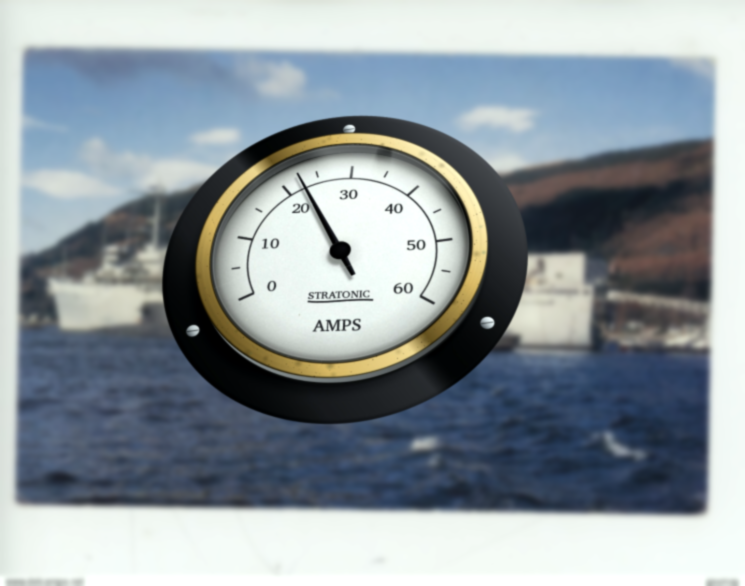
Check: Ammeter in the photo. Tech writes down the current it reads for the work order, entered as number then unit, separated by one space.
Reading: 22.5 A
